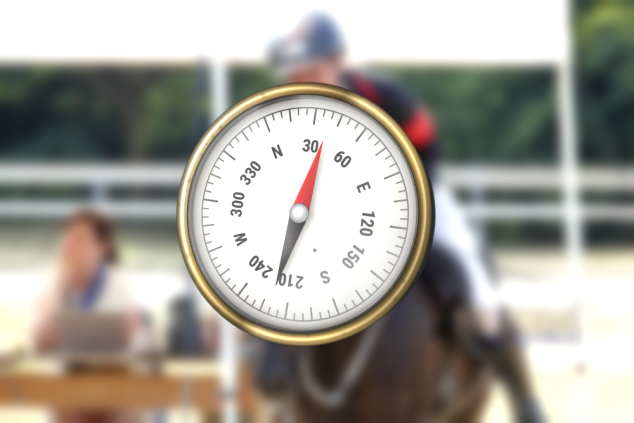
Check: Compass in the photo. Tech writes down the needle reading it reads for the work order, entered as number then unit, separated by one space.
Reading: 40 °
